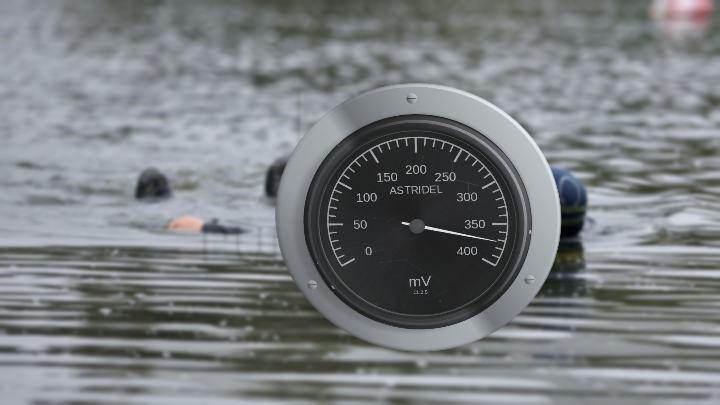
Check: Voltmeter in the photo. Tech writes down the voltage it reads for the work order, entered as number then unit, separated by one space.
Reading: 370 mV
